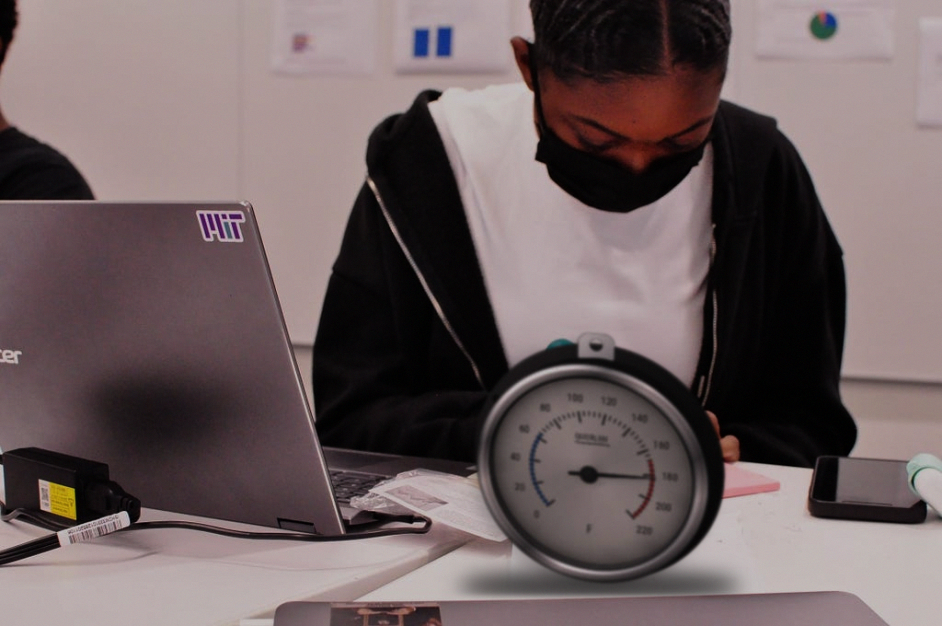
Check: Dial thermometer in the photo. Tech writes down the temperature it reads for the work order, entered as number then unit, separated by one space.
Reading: 180 °F
